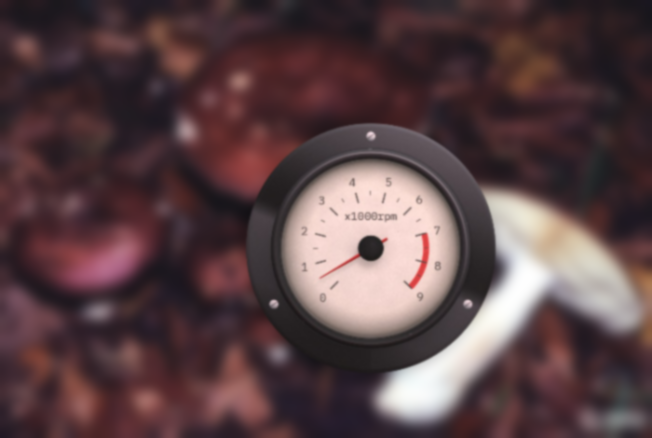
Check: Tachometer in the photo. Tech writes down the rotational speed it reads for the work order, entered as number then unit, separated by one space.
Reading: 500 rpm
